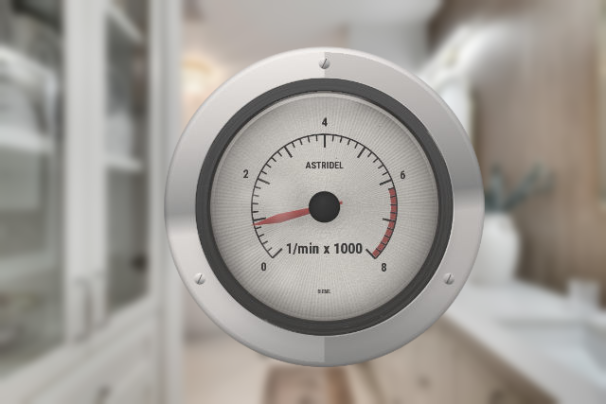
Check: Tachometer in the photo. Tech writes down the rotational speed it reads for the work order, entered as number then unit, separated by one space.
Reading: 900 rpm
